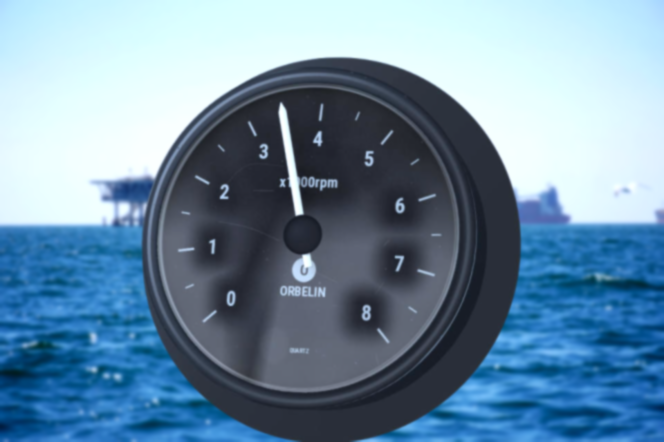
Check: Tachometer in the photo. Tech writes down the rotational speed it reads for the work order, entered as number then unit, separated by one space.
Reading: 3500 rpm
